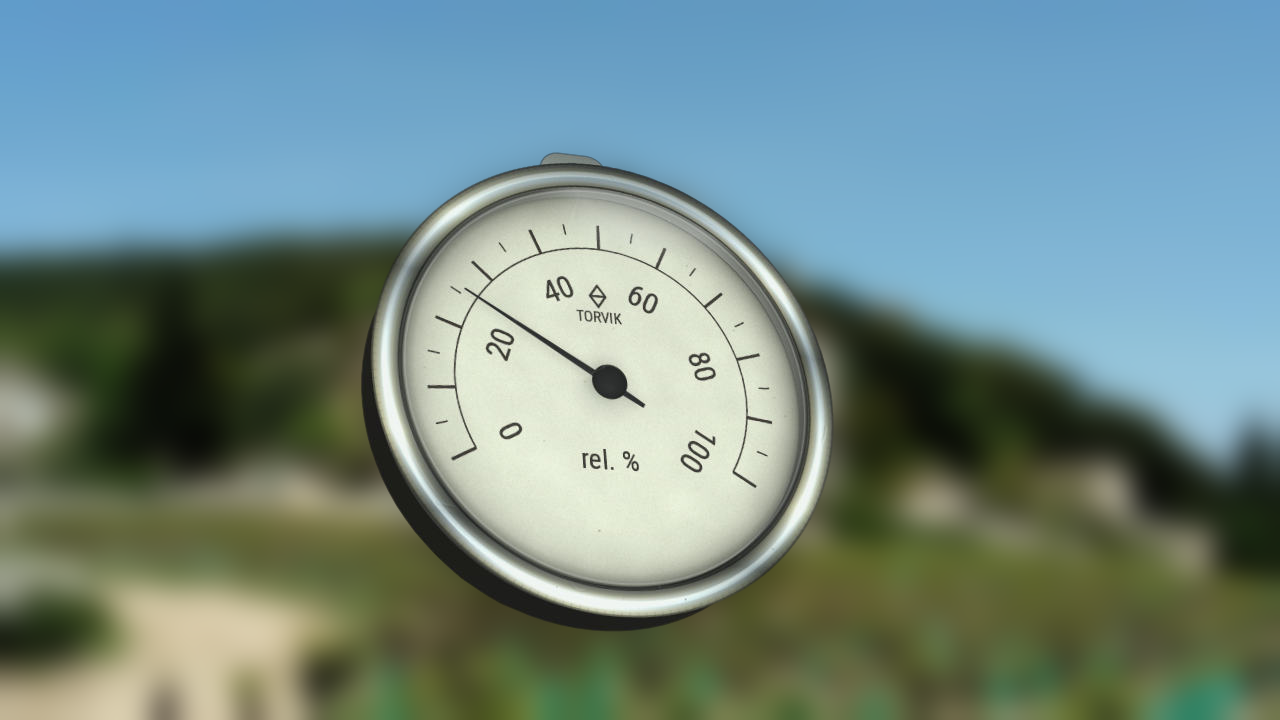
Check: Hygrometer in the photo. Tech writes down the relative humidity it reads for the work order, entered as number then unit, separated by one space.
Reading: 25 %
